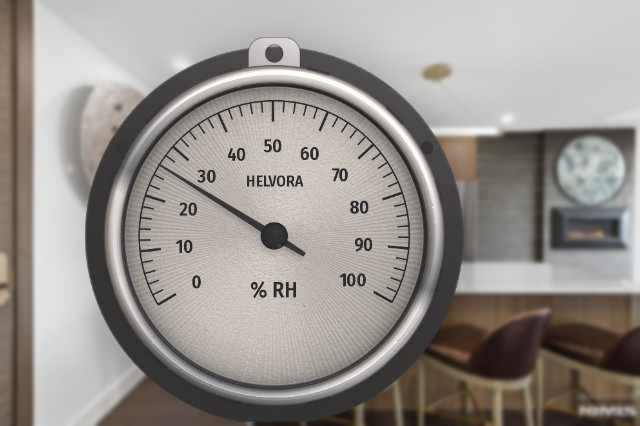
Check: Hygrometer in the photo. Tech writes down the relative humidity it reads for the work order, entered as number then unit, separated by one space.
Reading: 26 %
